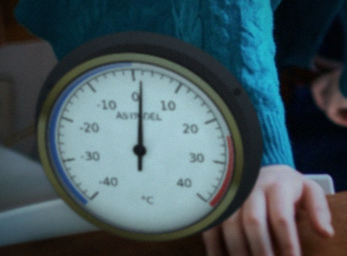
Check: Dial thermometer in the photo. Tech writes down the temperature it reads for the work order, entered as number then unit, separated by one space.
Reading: 2 °C
